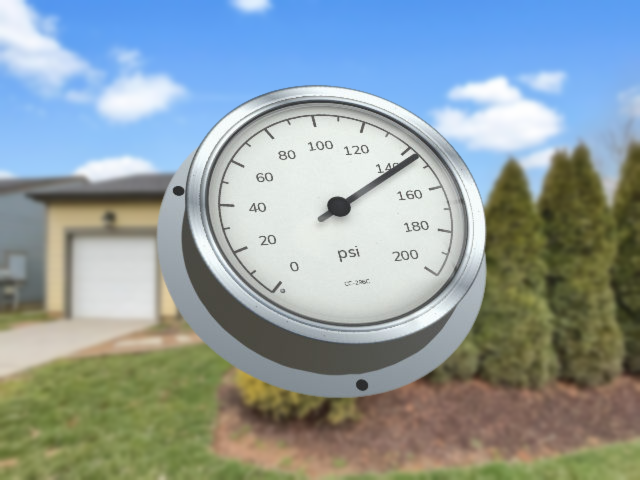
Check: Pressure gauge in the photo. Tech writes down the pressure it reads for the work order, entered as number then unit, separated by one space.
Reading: 145 psi
